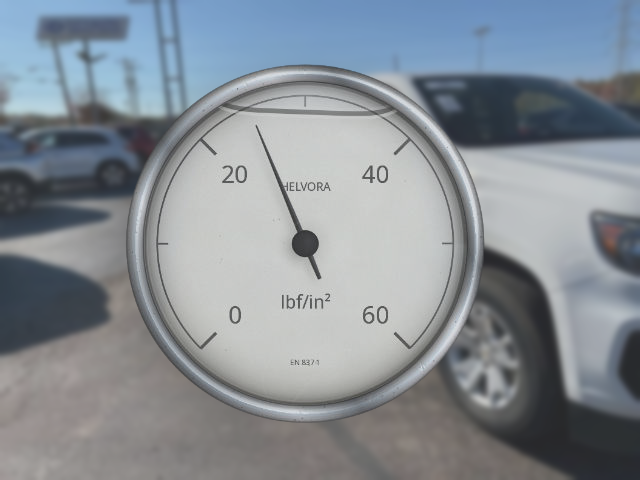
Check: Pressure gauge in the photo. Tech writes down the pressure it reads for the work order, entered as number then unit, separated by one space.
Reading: 25 psi
